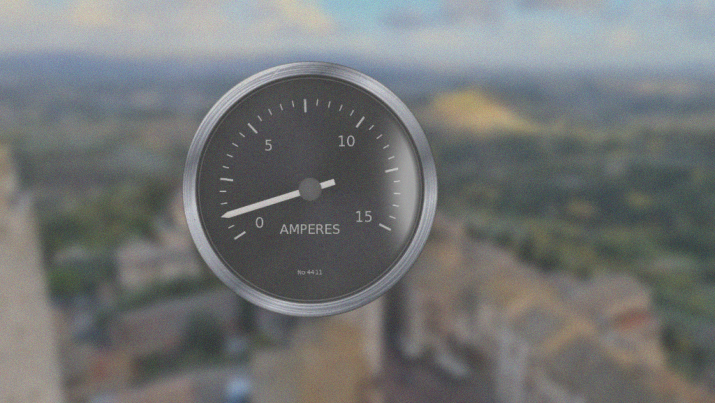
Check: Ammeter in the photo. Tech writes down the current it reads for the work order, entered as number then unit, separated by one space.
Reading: 1 A
